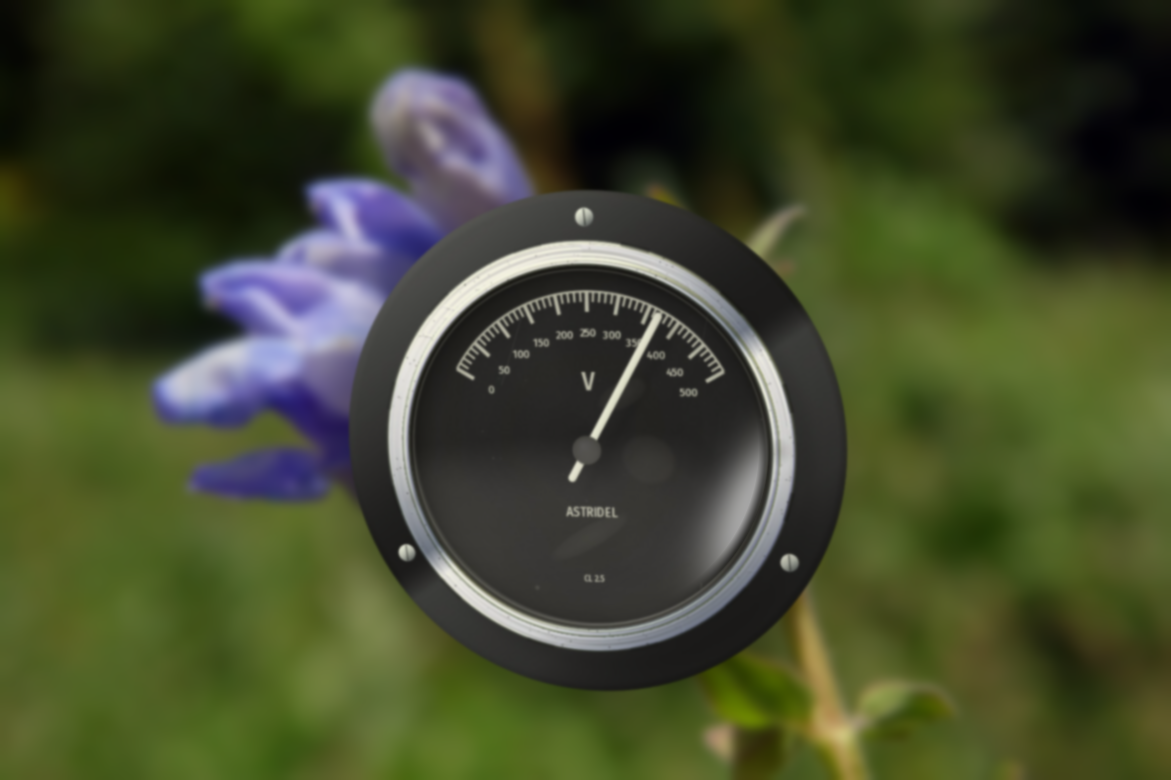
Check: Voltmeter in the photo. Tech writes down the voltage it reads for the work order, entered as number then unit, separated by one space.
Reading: 370 V
